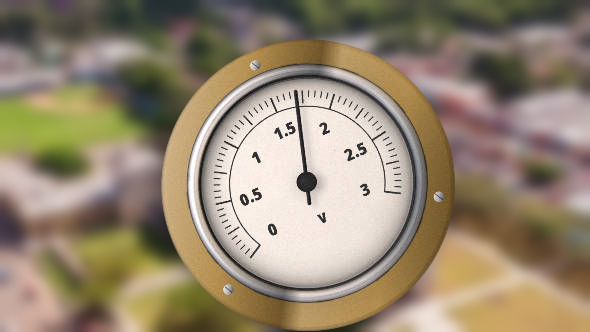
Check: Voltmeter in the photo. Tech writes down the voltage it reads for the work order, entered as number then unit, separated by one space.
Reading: 1.7 V
